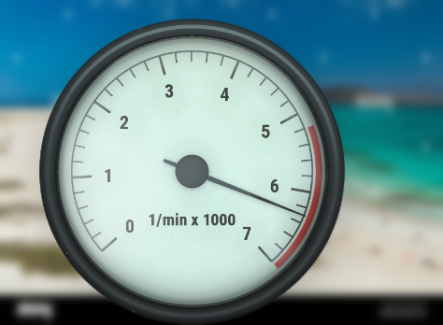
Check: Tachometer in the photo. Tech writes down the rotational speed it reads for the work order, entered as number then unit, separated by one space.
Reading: 6300 rpm
